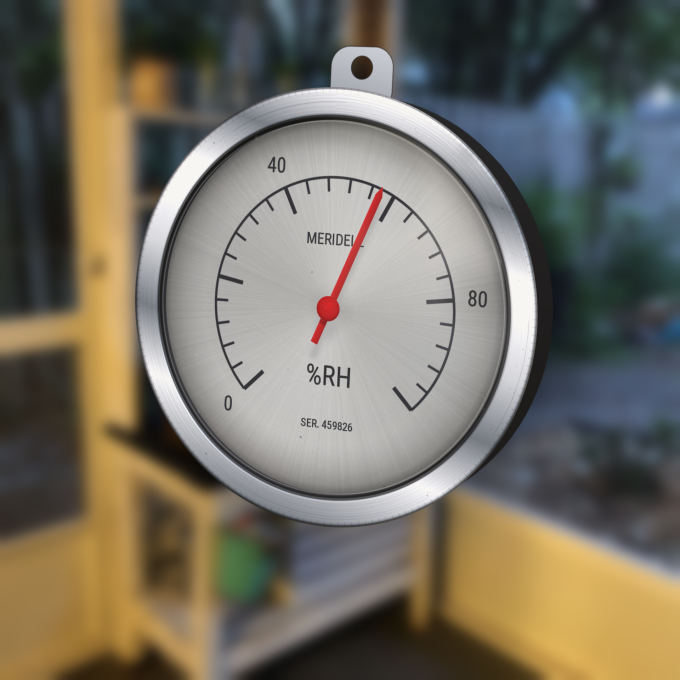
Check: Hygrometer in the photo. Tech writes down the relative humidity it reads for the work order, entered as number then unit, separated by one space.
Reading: 58 %
